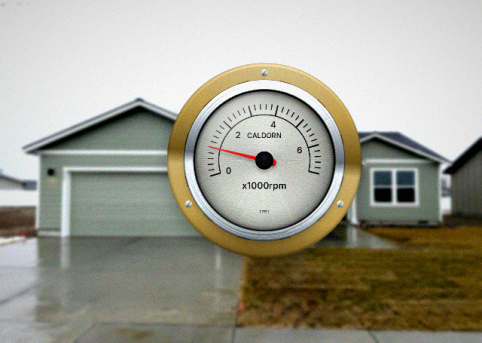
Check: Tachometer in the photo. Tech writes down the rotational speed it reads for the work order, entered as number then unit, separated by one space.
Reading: 1000 rpm
